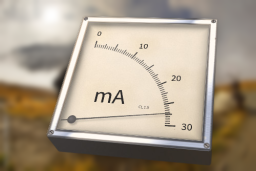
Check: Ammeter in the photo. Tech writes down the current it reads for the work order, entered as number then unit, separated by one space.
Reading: 27.5 mA
